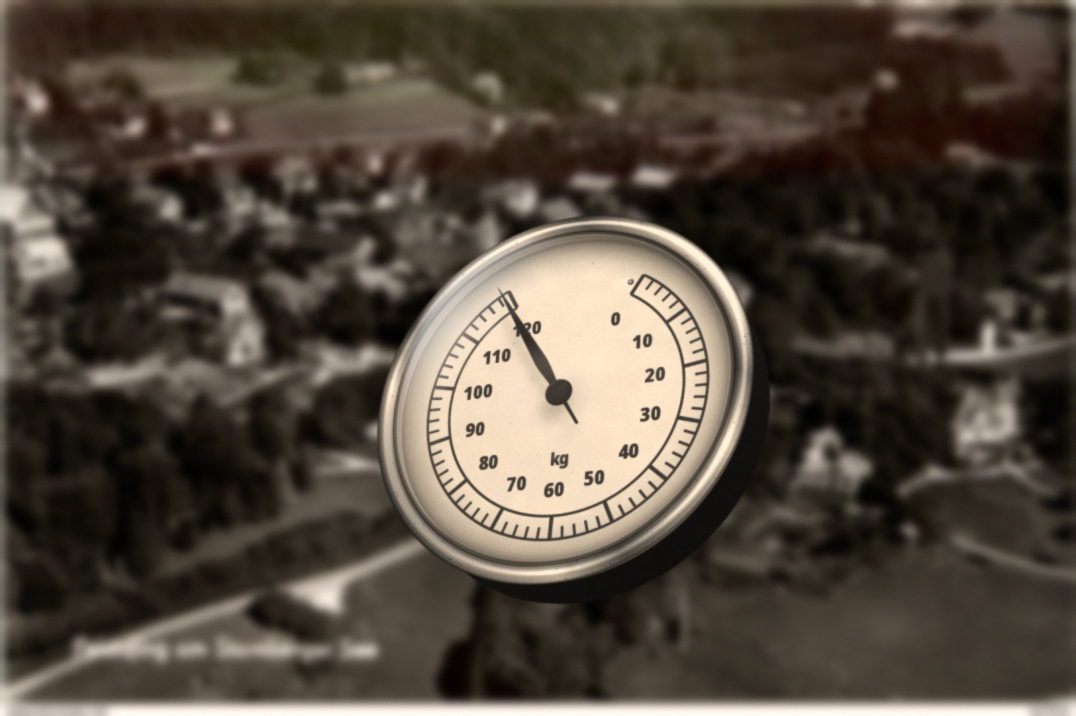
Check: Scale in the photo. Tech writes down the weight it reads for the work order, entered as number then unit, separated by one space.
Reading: 119 kg
